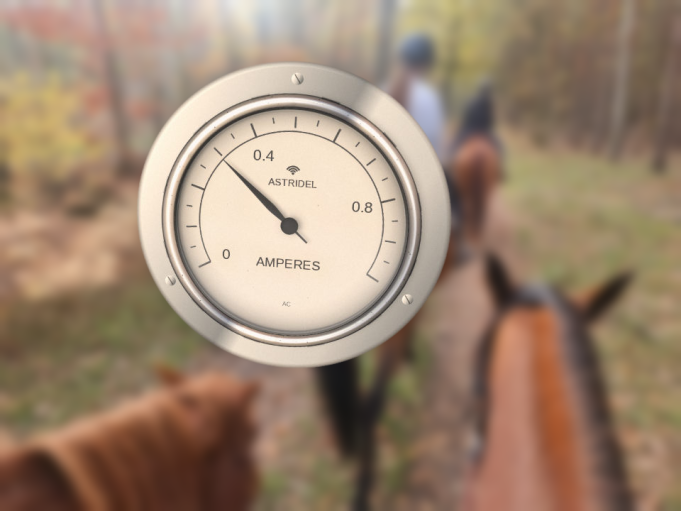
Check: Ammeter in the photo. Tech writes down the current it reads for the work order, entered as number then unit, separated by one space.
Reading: 0.3 A
